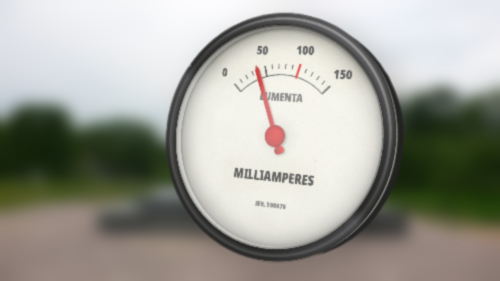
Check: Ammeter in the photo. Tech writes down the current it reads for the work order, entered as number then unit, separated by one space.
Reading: 40 mA
